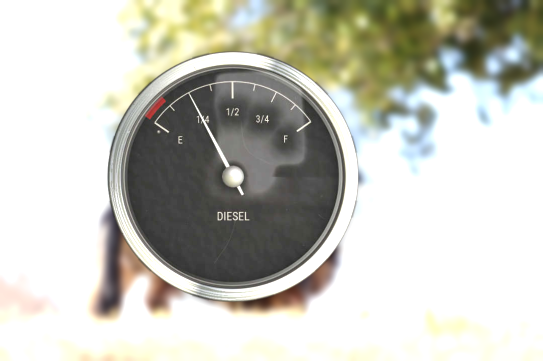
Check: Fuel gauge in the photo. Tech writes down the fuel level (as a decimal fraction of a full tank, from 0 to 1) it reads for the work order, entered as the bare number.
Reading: 0.25
